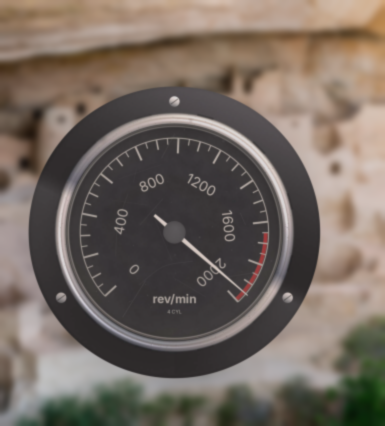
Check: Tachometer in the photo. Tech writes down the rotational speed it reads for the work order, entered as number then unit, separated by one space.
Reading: 1950 rpm
